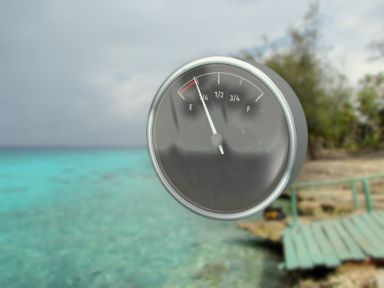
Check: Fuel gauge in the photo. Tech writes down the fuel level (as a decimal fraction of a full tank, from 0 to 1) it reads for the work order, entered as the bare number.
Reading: 0.25
